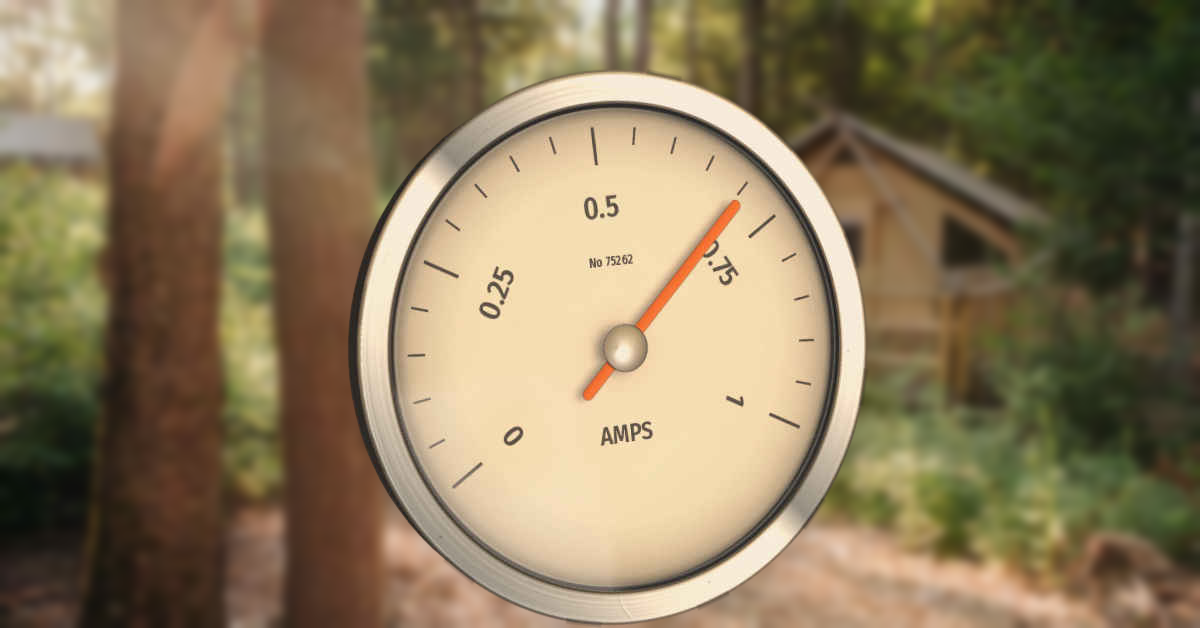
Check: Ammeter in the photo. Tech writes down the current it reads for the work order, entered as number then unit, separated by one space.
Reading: 0.7 A
